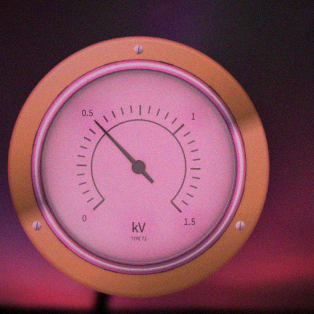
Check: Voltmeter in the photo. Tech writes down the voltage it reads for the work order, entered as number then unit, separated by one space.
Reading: 0.5 kV
